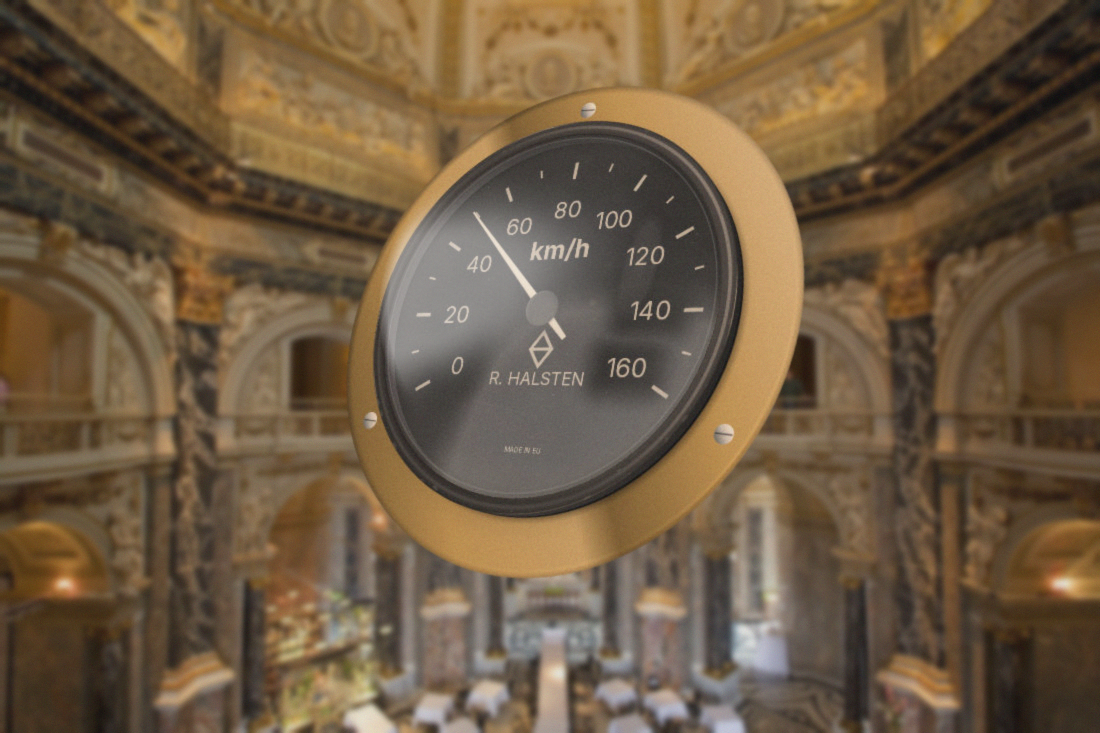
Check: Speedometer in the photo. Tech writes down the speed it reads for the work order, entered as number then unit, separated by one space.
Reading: 50 km/h
